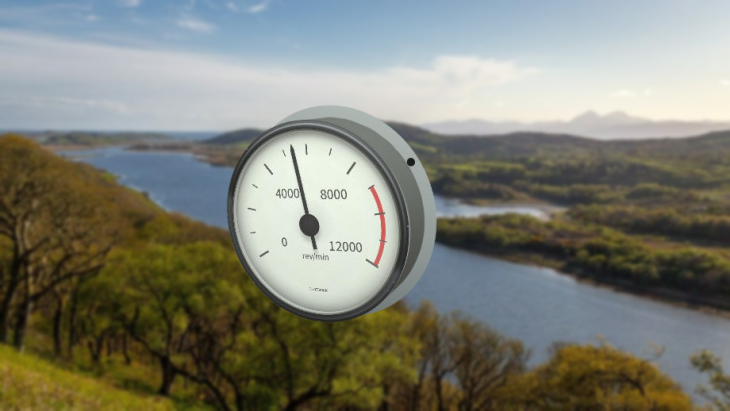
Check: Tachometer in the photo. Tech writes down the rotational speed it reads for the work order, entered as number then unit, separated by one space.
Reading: 5500 rpm
